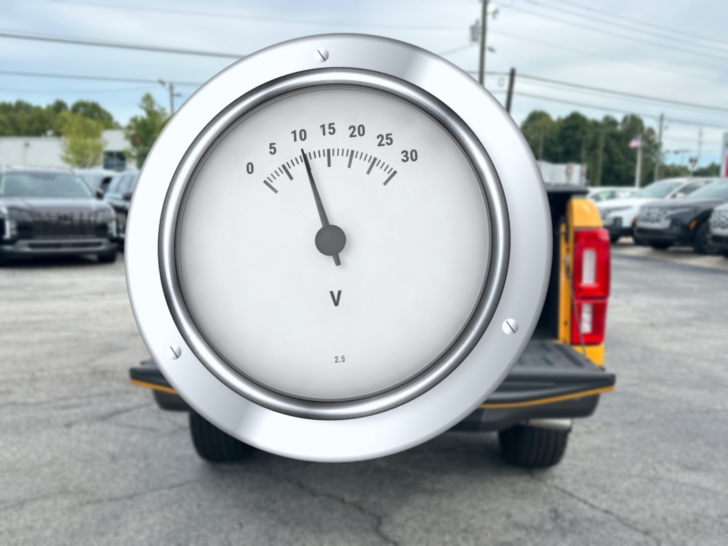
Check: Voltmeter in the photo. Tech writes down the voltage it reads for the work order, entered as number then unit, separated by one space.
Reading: 10 V
